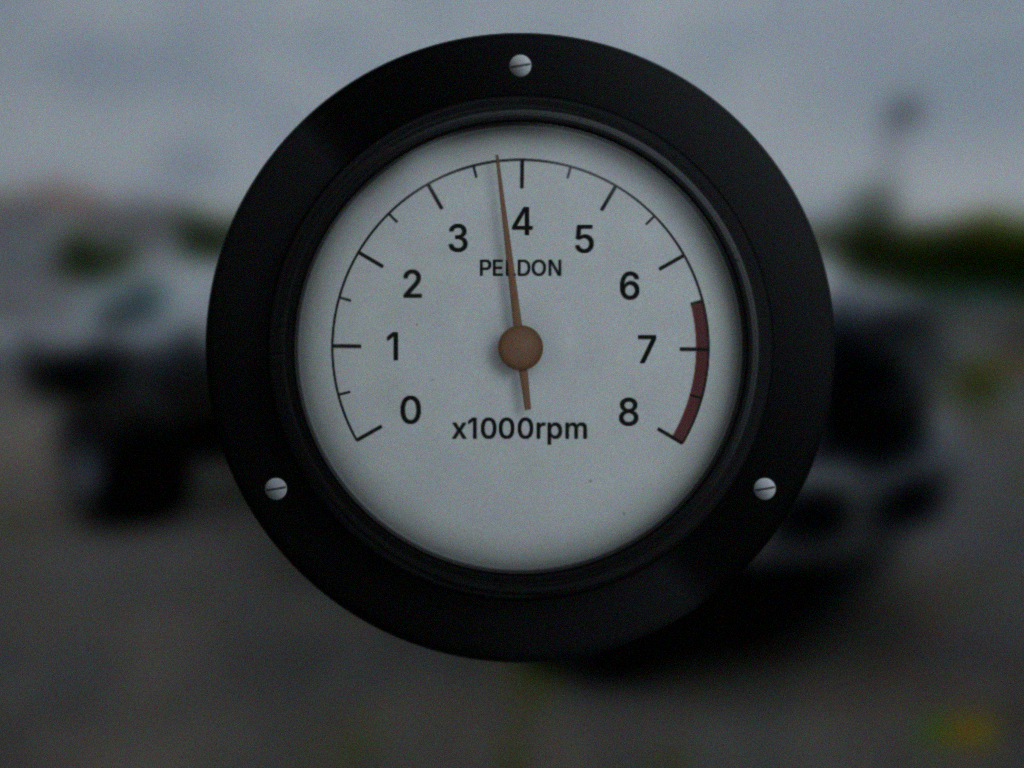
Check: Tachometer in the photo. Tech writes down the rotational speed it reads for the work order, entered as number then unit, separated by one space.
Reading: 3750 rpm
